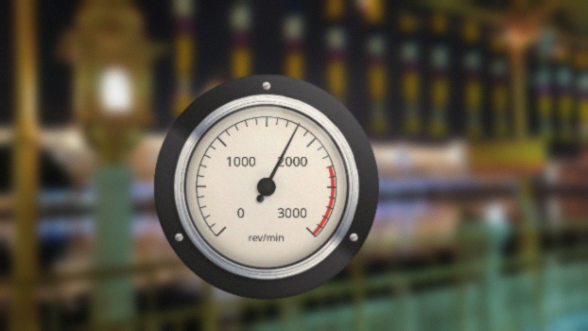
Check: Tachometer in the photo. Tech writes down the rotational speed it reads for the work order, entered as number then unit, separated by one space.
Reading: 1800 rpm
